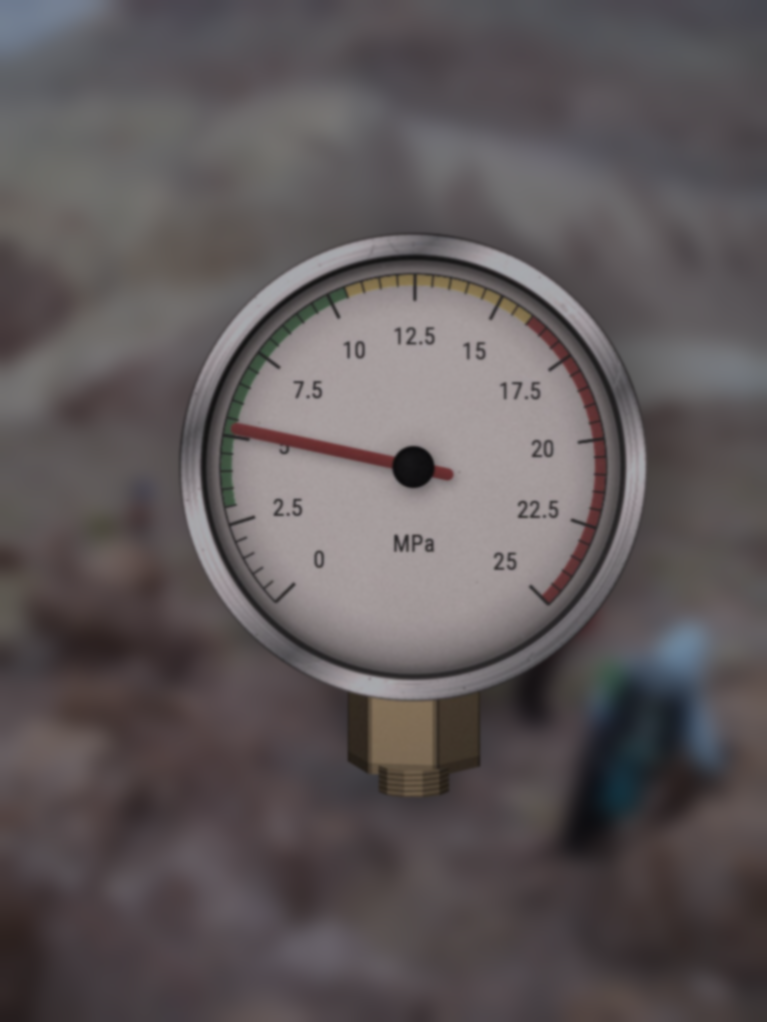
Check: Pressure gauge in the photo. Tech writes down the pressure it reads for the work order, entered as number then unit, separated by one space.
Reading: 5.25 MPa
